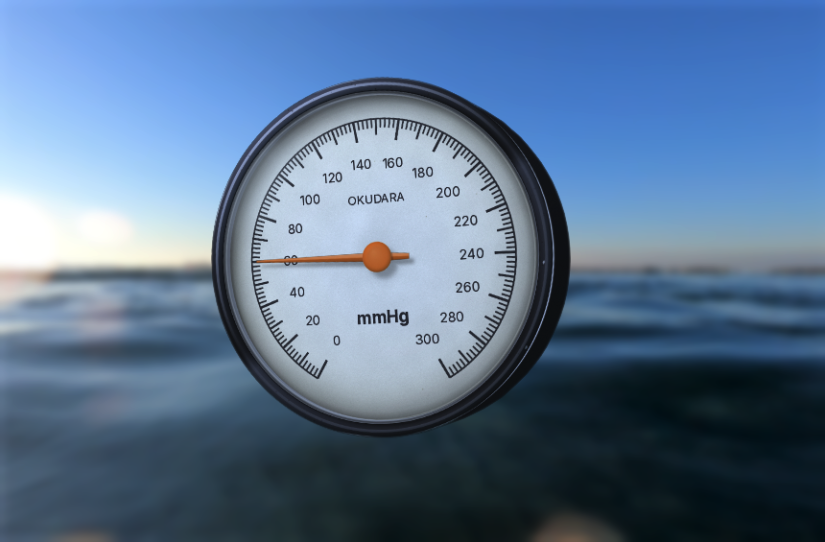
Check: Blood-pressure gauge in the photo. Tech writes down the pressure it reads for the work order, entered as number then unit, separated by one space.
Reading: 60 mmHg
